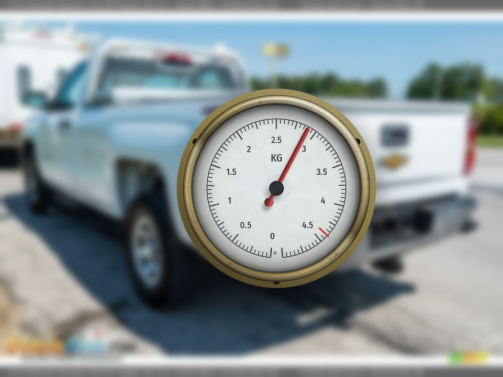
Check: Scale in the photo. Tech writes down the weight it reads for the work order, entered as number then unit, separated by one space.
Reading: 2.9 kg
